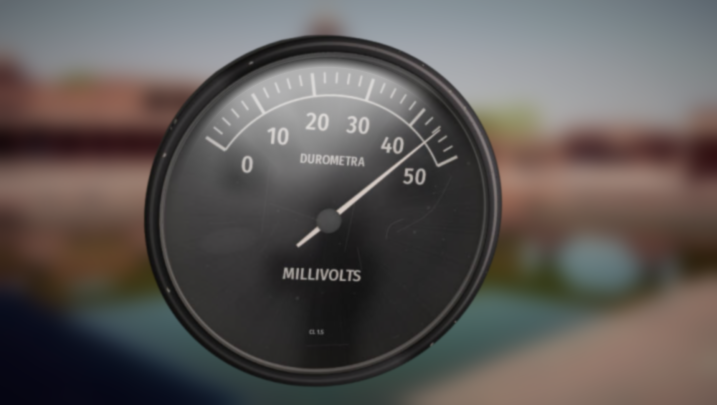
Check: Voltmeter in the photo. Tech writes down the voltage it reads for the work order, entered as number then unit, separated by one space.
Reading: 44 mV
